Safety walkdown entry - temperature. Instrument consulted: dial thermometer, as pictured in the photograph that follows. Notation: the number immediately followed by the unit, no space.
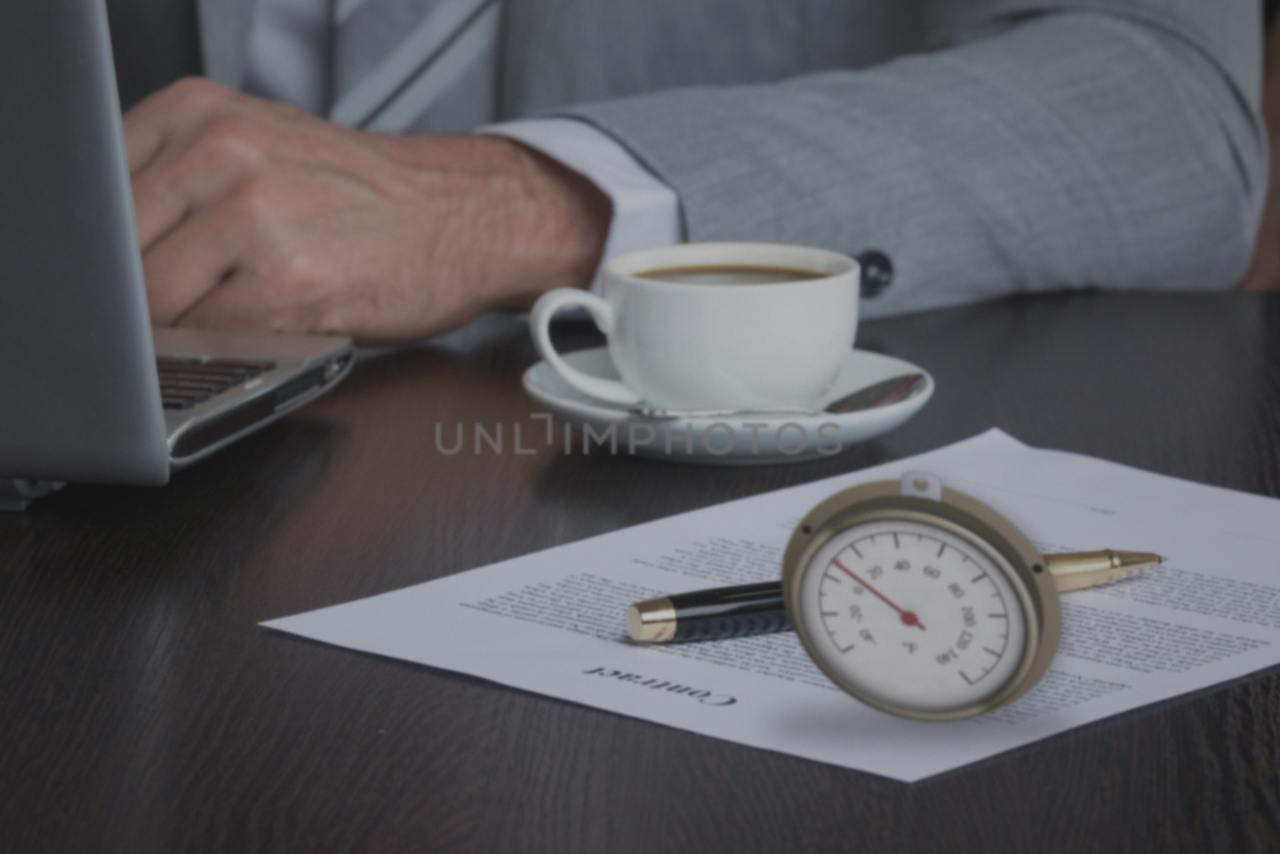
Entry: 10°F
